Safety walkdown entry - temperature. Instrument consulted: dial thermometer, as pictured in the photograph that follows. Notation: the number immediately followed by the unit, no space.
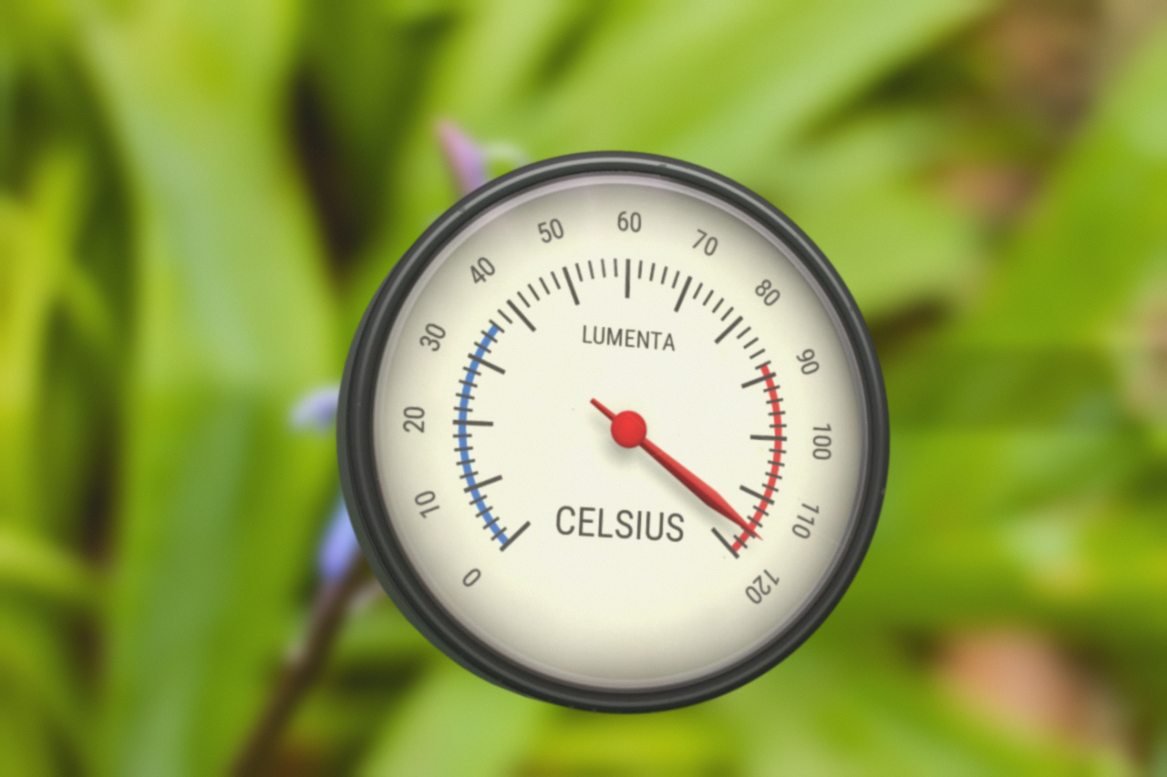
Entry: 116°C
